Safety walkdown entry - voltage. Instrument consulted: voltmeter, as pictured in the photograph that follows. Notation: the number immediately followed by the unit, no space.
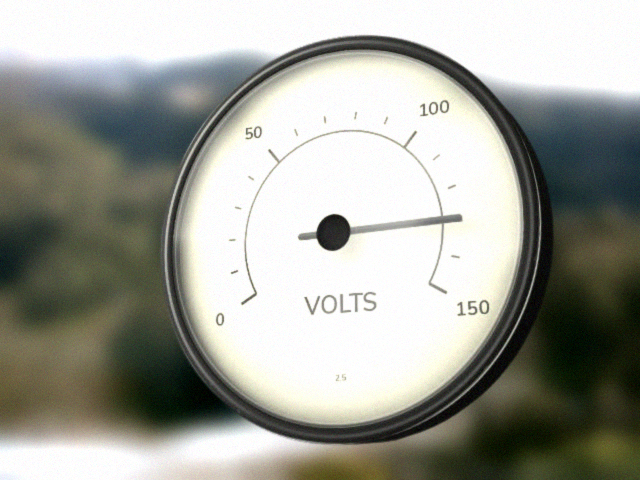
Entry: 130V
